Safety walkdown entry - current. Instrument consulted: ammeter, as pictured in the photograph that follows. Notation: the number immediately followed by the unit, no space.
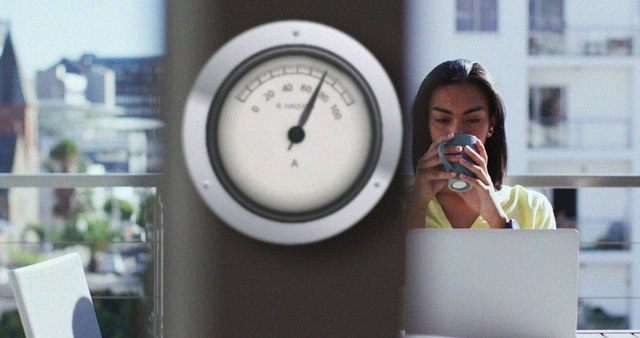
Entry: 70A
